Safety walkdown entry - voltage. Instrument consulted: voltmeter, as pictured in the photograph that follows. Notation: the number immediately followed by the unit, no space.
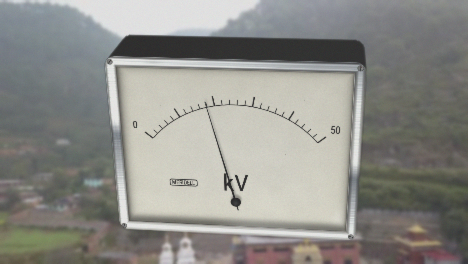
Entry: 18kV
